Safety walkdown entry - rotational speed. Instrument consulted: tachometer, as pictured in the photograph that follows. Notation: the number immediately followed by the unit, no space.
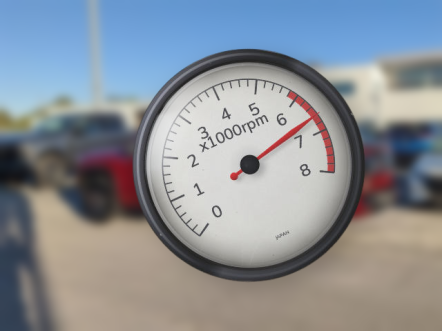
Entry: 6600rpm
